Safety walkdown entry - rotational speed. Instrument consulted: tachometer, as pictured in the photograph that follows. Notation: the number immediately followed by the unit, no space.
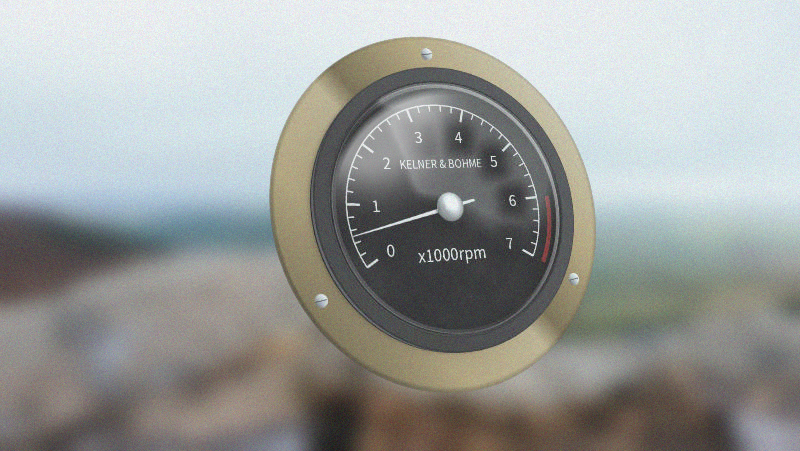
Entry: 500rpm
